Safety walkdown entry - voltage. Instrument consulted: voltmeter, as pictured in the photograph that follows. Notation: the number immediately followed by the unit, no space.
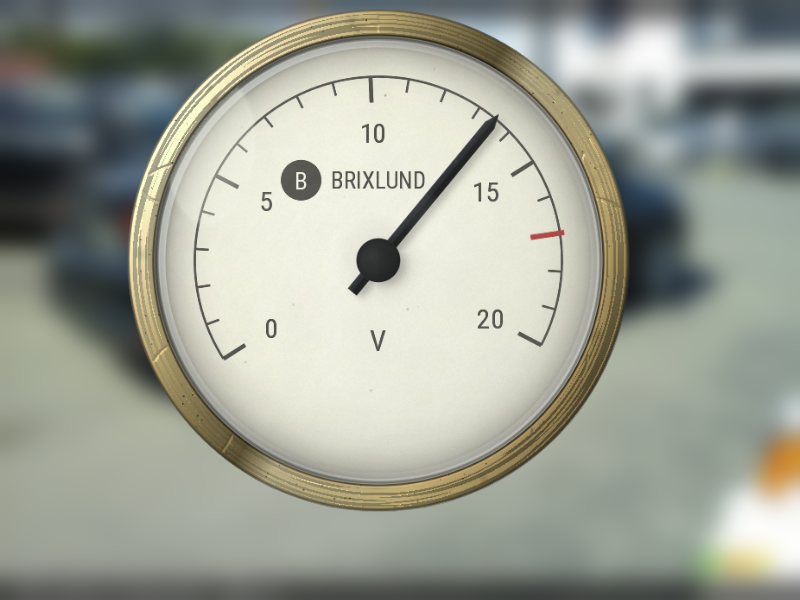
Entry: 13.5V
